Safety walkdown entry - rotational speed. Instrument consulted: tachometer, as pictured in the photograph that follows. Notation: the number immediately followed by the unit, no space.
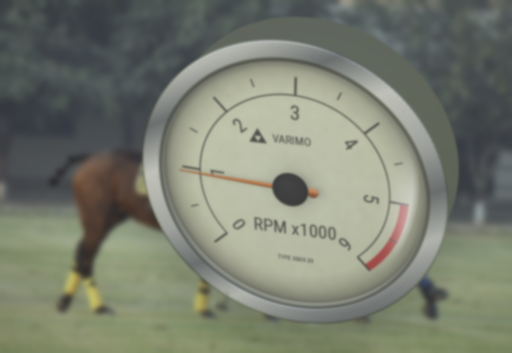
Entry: 1000rpm
